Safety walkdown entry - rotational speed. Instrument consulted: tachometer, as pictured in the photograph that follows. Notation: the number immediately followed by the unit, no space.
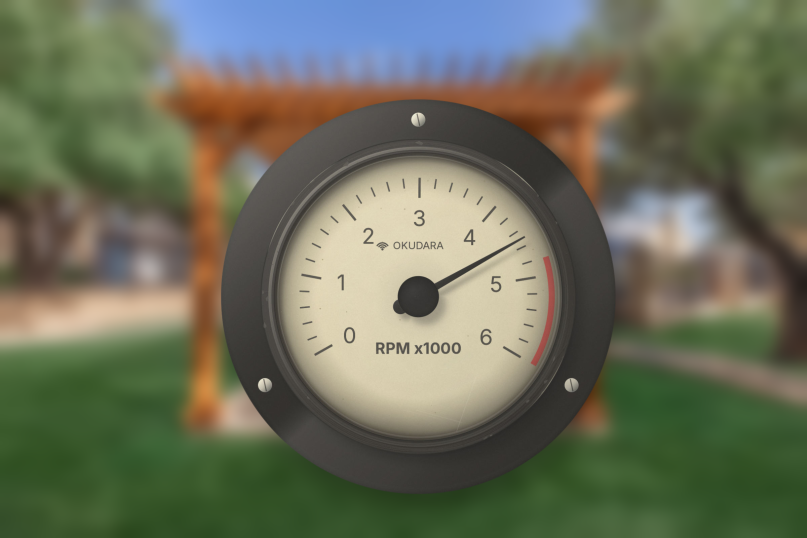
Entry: 4500rpm
